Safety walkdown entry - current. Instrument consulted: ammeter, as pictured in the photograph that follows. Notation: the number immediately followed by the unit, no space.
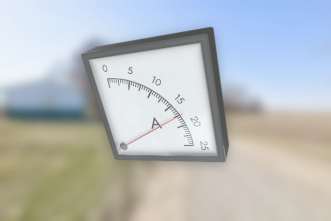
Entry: 17.5A
